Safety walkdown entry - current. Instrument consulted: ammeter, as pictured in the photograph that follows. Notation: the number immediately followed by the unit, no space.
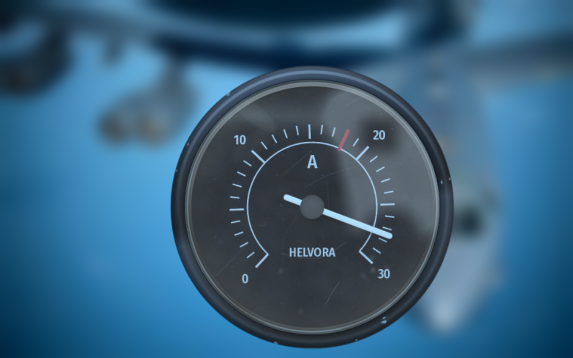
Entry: 27.5A
